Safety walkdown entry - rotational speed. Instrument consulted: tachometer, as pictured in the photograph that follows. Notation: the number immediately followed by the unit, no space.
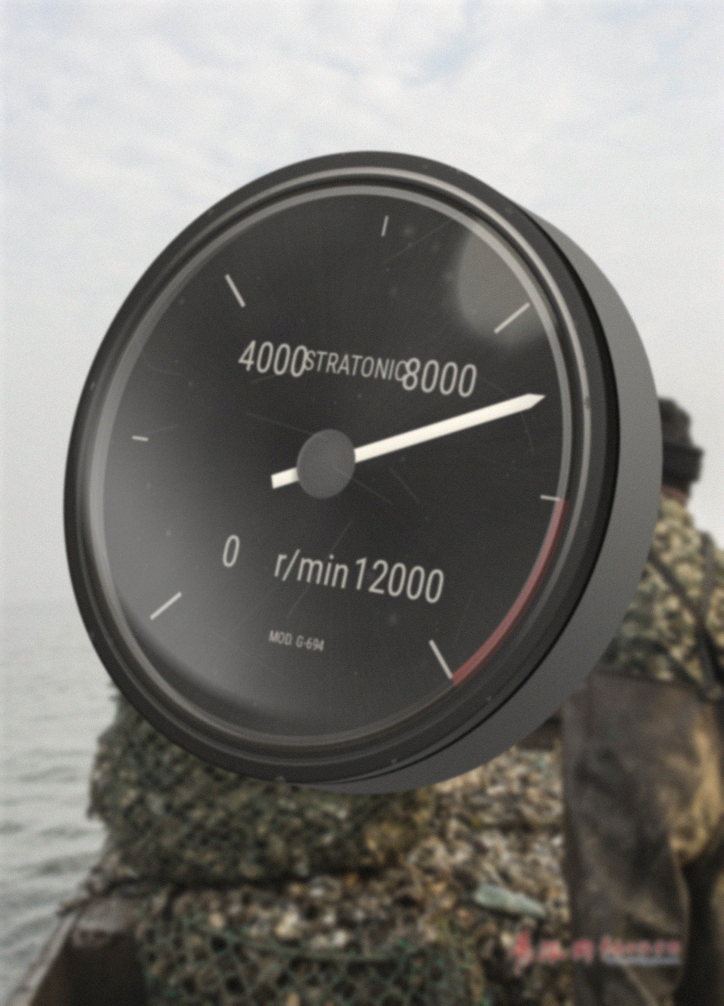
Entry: 9000rpm
